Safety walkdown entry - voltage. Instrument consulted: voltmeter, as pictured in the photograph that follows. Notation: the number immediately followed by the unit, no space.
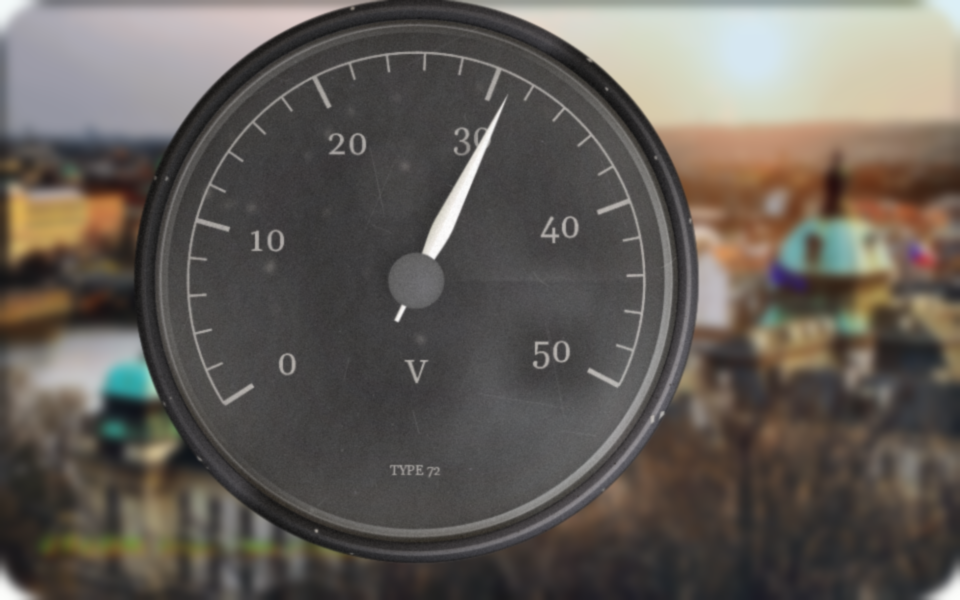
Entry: 31V
